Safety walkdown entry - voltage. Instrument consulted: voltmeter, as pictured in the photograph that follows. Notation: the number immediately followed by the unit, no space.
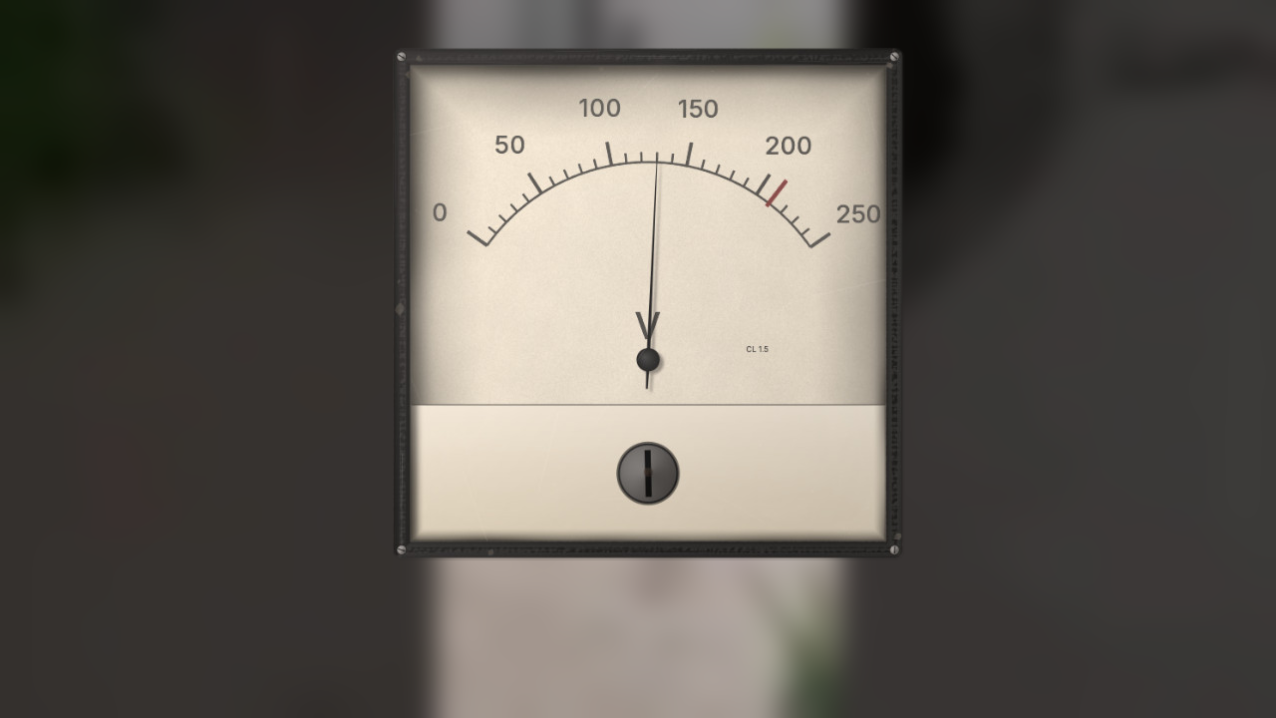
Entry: 130V
